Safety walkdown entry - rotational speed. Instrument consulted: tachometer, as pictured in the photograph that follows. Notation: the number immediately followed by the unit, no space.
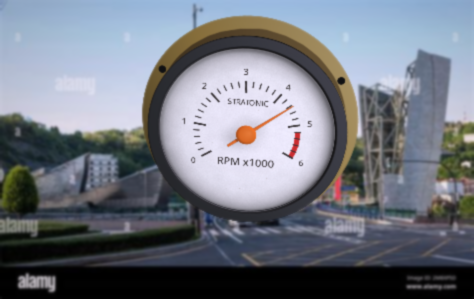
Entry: 4400rpm
